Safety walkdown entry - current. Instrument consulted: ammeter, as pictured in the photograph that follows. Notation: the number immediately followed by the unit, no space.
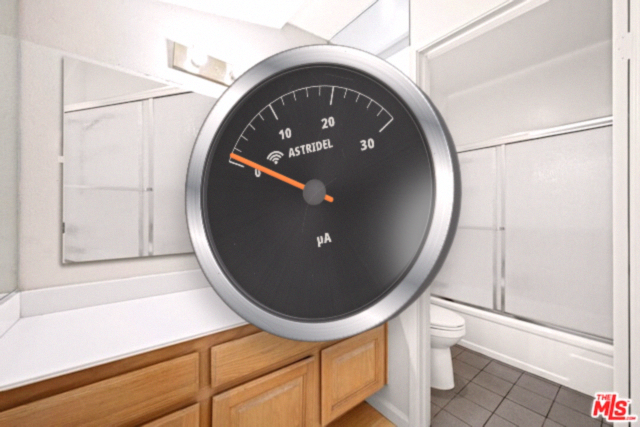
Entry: 1µA
